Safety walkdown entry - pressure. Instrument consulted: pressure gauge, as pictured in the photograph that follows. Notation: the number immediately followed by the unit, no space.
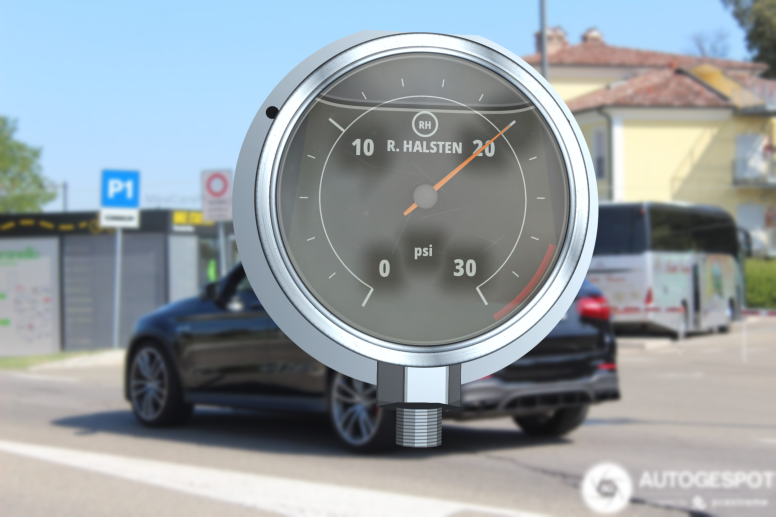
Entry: 20psi
